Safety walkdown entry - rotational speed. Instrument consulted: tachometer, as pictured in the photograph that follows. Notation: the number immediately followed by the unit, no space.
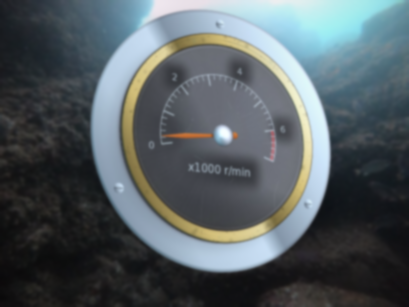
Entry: 200rpm
